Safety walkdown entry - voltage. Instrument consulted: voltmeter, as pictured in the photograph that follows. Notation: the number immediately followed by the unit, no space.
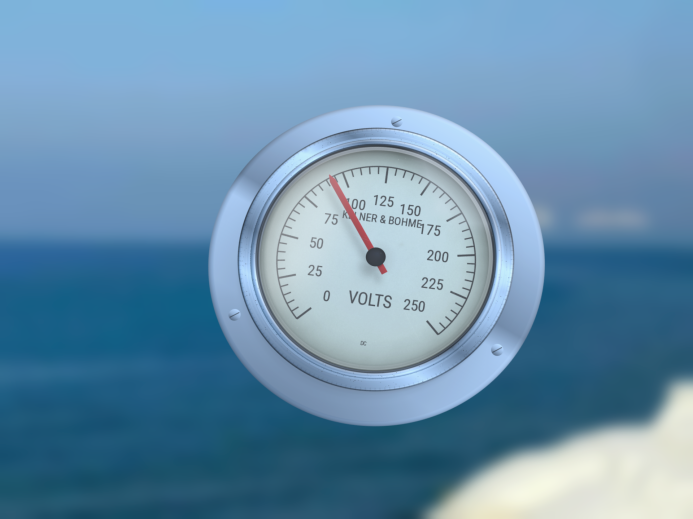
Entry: 92.5V
